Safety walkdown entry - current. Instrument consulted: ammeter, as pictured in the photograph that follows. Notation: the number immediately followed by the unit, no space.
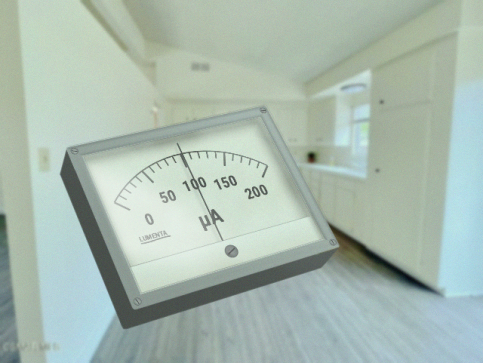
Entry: 100µA
